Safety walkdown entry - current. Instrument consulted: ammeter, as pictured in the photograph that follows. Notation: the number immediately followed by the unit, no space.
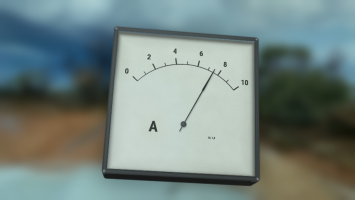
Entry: 7.5A
